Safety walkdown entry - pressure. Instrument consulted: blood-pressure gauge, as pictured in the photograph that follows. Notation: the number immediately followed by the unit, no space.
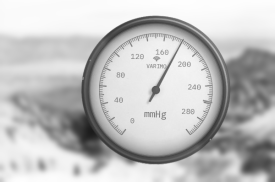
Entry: 180mmHg
